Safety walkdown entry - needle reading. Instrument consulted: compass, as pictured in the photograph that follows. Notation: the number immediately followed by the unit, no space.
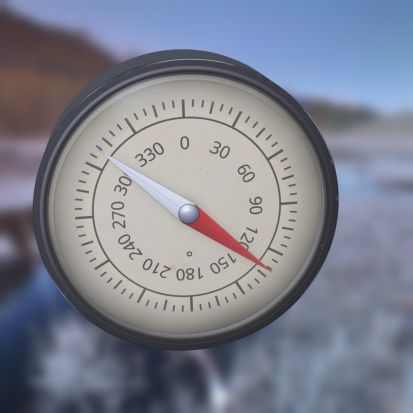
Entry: 130°
